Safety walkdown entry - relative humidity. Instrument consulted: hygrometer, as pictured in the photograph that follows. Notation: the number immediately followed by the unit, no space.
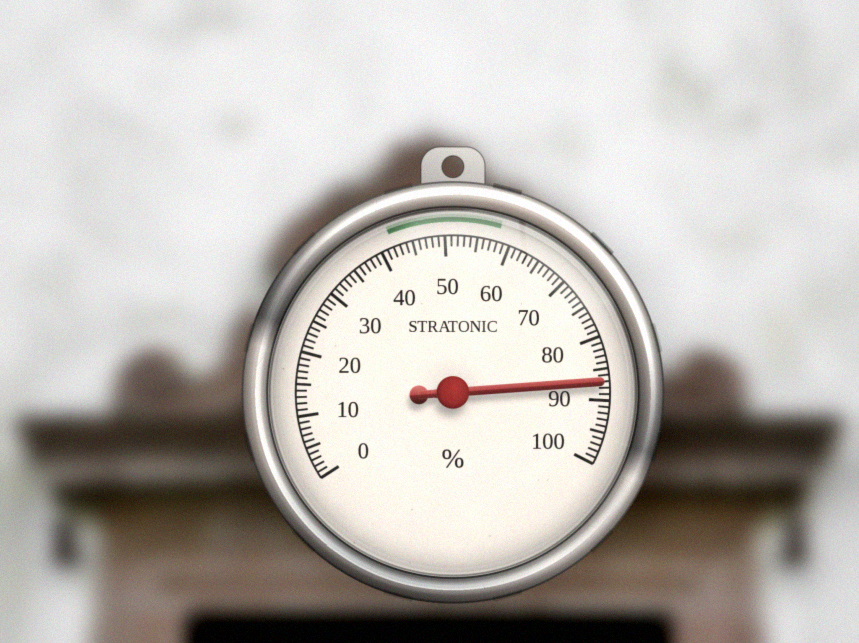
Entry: 87%
